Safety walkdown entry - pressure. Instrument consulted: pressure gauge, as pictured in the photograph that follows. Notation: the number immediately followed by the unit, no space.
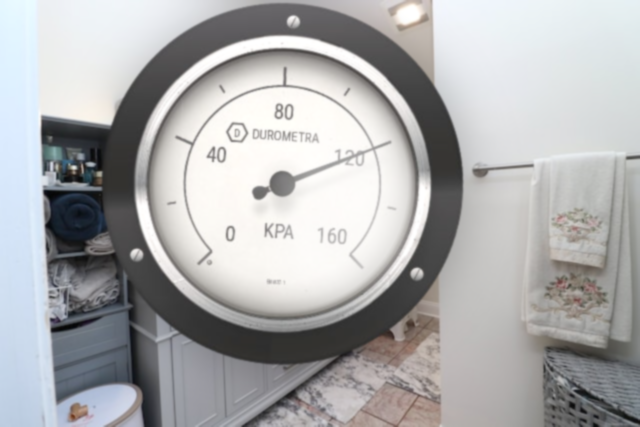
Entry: 120kPa
